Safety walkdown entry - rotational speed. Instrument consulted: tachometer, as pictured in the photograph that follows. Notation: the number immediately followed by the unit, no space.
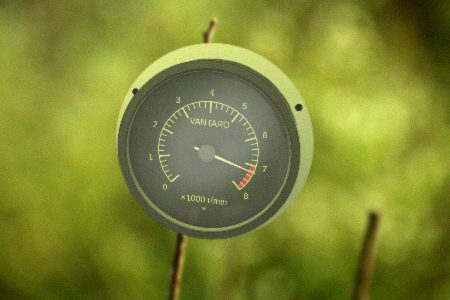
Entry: 7200rpm
